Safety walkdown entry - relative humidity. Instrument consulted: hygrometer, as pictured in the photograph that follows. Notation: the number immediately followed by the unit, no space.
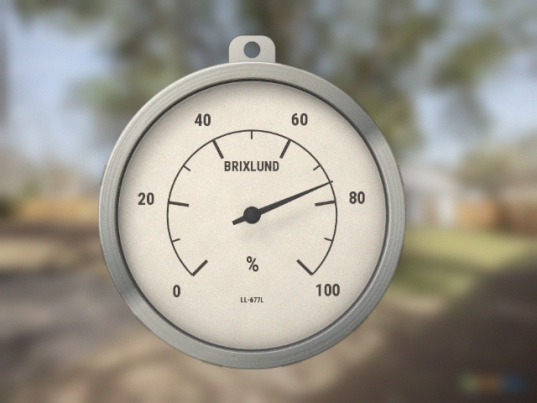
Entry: 75%
